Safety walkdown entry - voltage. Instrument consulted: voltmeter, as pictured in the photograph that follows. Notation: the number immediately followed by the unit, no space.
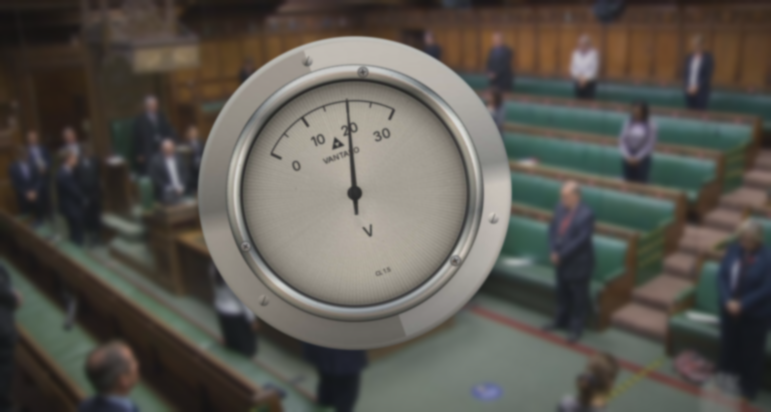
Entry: 20V
